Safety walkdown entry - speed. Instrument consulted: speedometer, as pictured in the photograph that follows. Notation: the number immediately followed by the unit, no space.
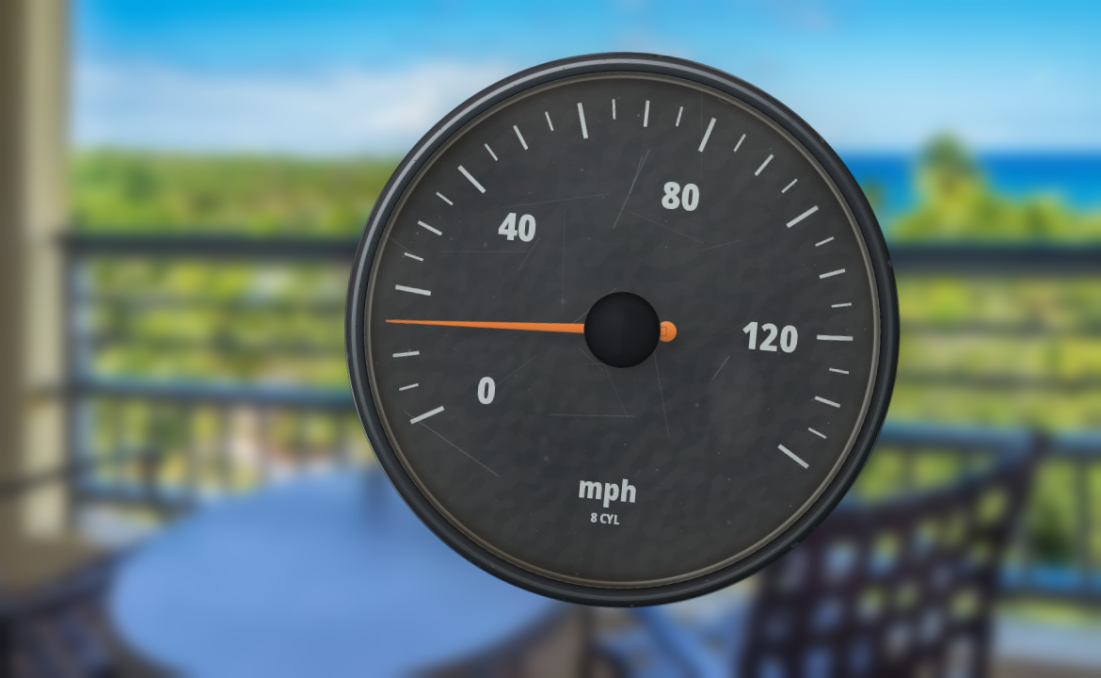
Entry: 15mph
